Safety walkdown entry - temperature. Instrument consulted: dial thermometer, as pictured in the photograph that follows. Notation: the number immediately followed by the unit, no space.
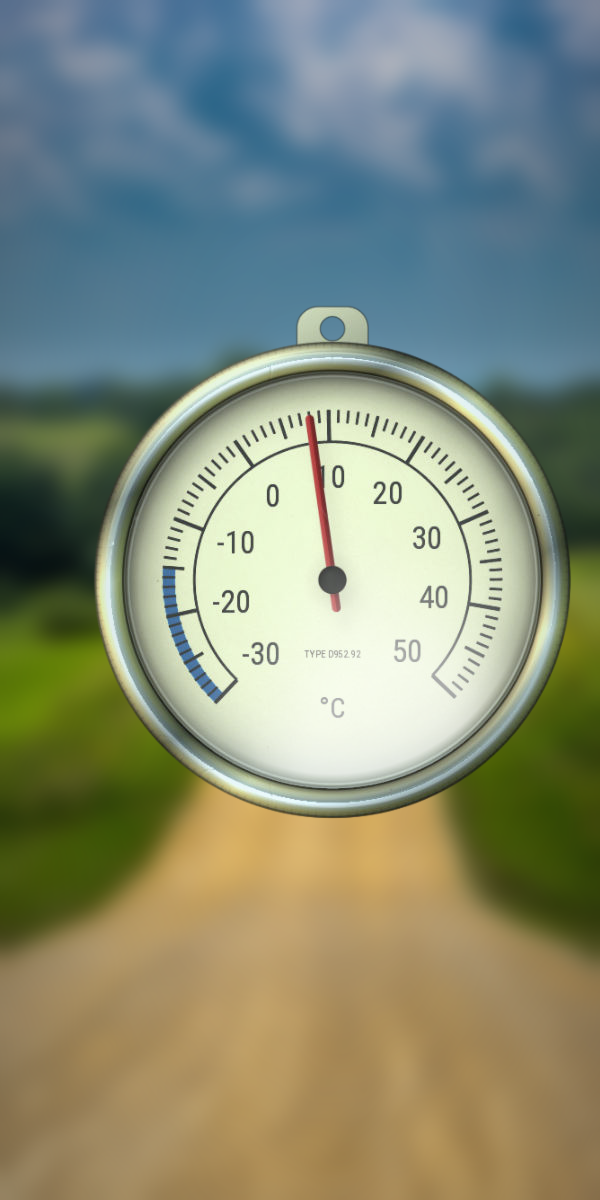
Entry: 8°C
